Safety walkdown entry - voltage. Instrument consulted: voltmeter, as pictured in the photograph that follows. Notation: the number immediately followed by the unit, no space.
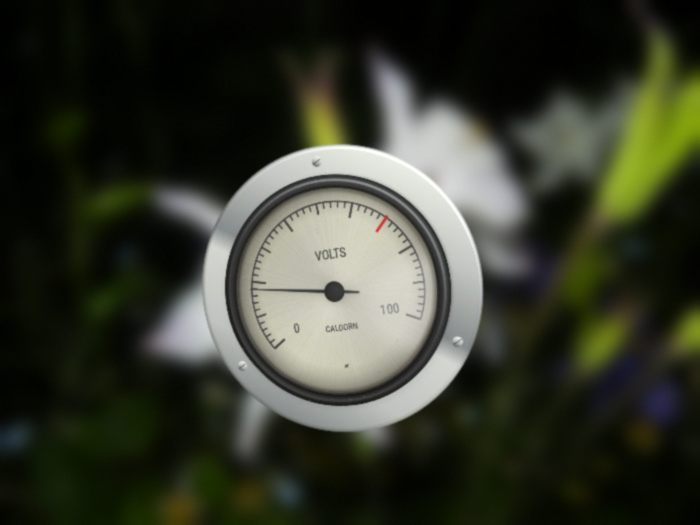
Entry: 18V
